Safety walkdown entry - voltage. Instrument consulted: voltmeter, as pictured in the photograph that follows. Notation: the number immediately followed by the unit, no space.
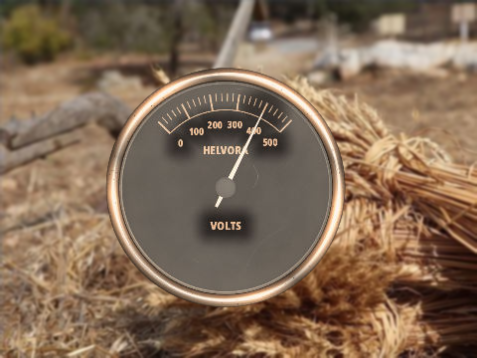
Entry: 400V
